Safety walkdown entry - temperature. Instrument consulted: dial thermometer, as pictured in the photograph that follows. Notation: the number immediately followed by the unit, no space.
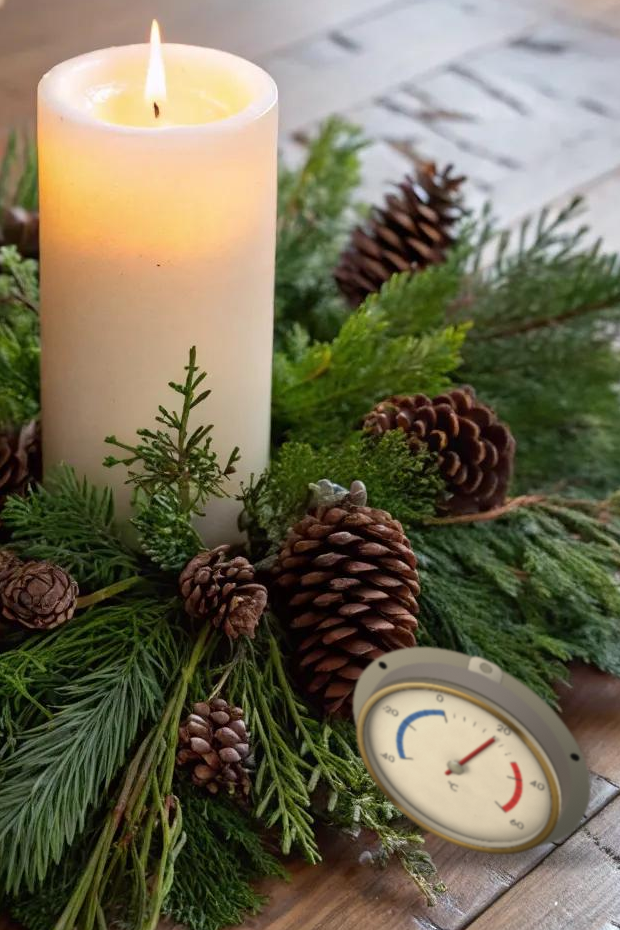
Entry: 20°C
